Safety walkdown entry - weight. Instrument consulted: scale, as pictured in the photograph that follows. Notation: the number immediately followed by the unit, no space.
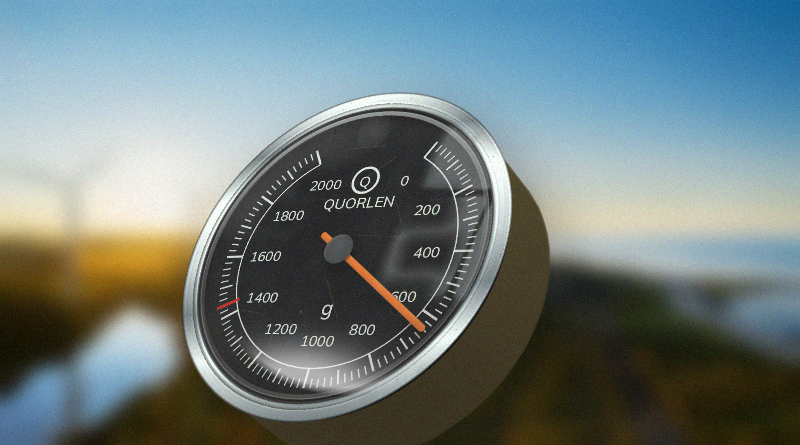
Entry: 640g
